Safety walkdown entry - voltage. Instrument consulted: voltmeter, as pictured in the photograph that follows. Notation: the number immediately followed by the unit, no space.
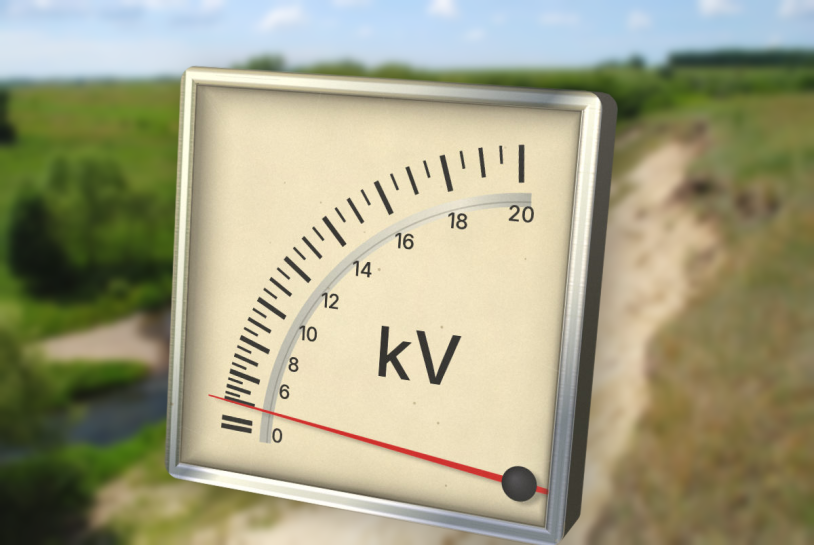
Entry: 4kV
